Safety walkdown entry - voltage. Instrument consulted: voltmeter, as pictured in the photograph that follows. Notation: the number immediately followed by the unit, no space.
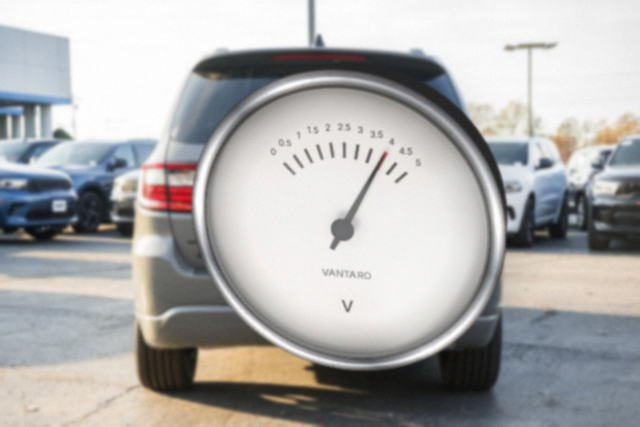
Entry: 4V
